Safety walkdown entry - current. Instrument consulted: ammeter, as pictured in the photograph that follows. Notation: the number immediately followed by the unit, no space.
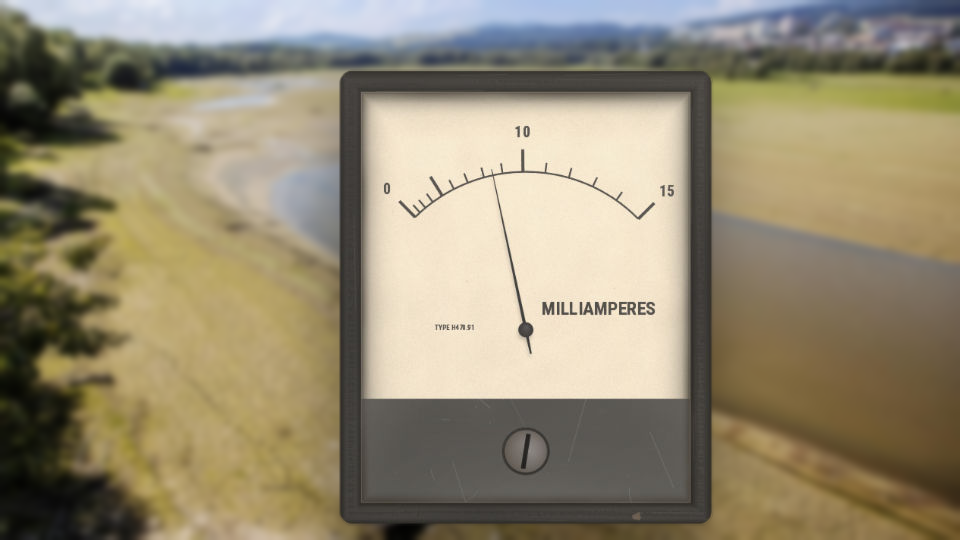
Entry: 8.5mA
